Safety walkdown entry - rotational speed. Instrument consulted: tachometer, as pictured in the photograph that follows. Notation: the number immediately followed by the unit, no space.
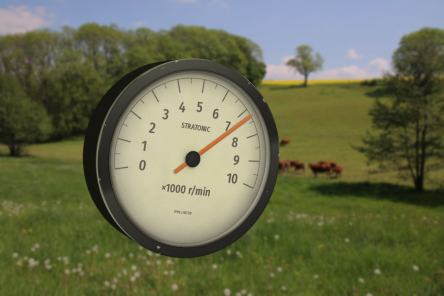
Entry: 7250rpm
